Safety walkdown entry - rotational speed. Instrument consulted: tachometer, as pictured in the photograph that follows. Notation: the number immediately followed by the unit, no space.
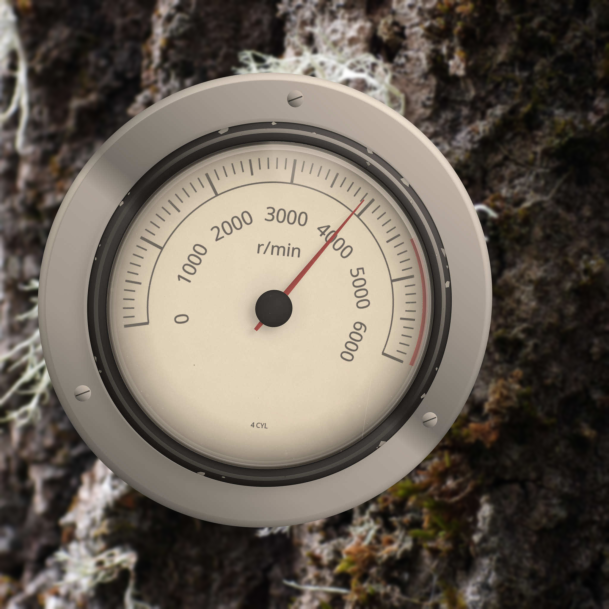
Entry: 3900rpm
